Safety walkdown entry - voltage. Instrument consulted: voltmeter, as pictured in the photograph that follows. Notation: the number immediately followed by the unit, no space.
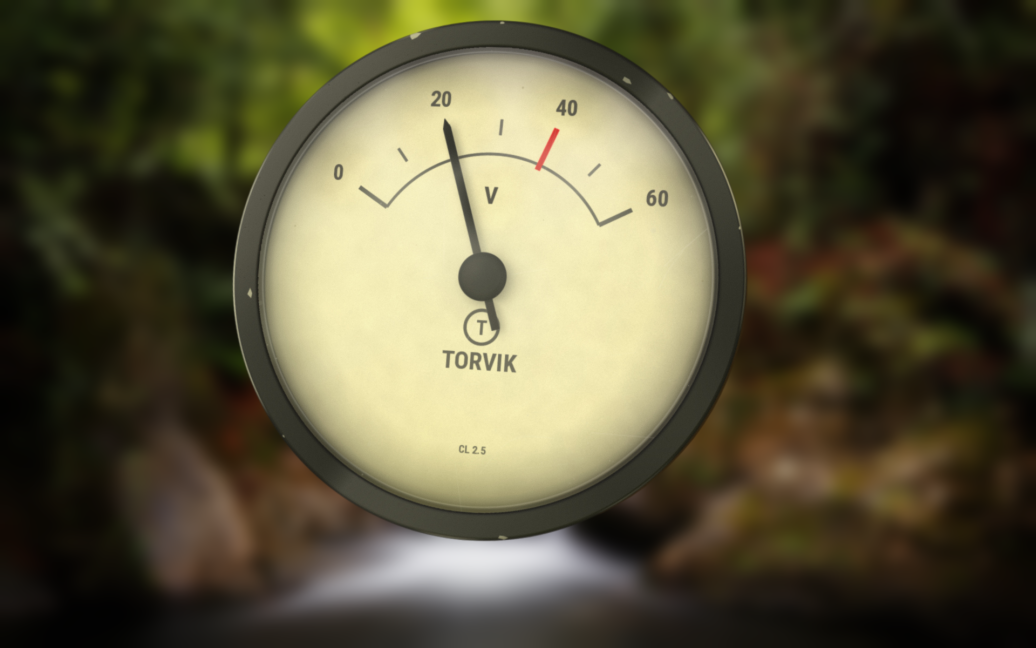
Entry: 20V
